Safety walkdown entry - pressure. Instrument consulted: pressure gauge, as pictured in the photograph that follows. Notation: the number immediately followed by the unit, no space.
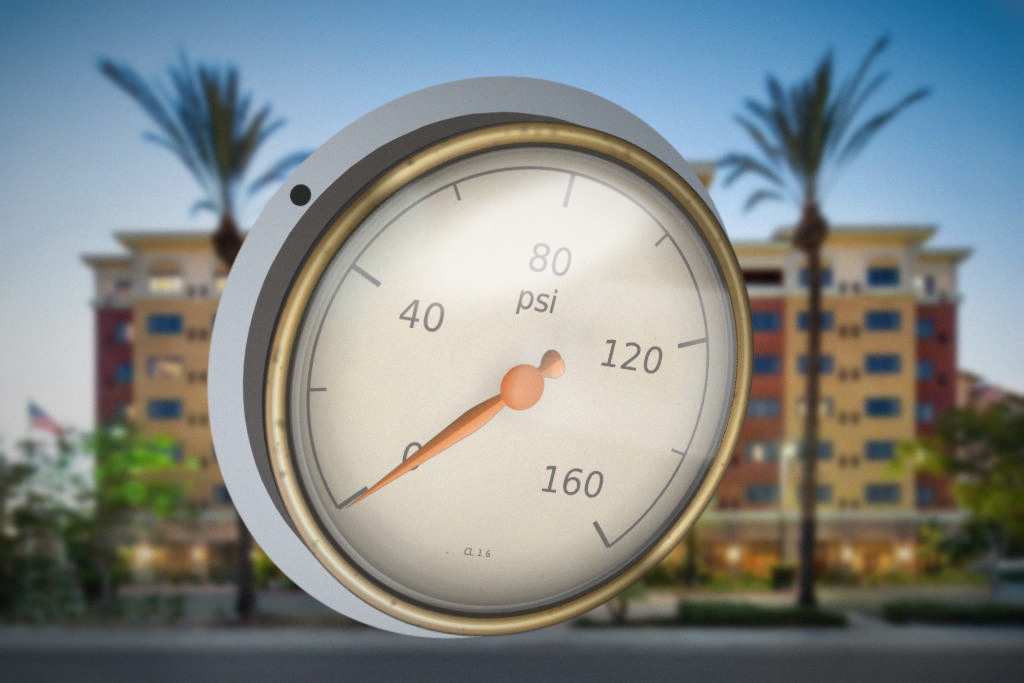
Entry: 0psi
